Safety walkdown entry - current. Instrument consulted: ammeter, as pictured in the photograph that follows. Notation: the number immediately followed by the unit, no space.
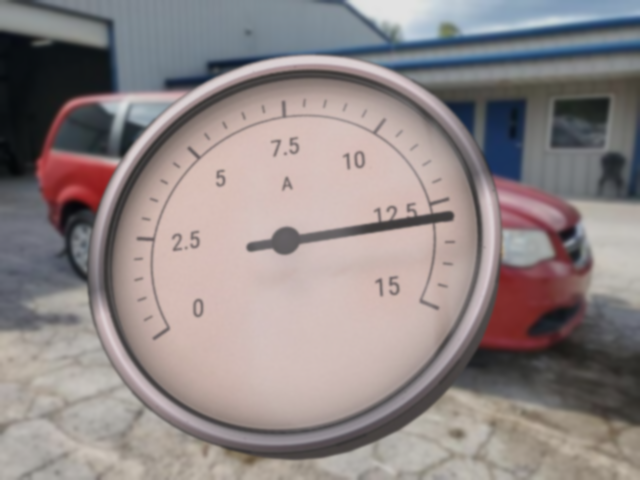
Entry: 13A
